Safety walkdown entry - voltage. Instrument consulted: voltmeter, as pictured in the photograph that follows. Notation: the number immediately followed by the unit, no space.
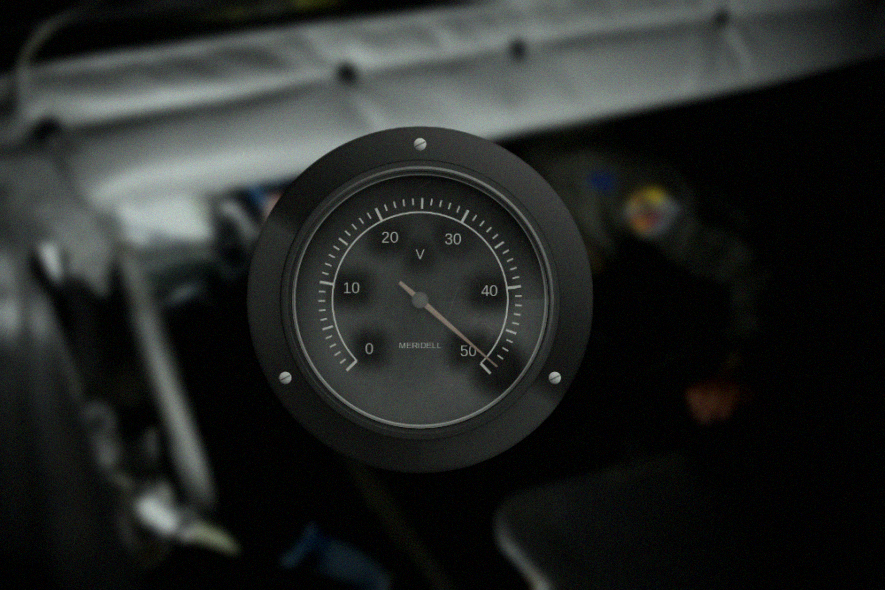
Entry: 49V
